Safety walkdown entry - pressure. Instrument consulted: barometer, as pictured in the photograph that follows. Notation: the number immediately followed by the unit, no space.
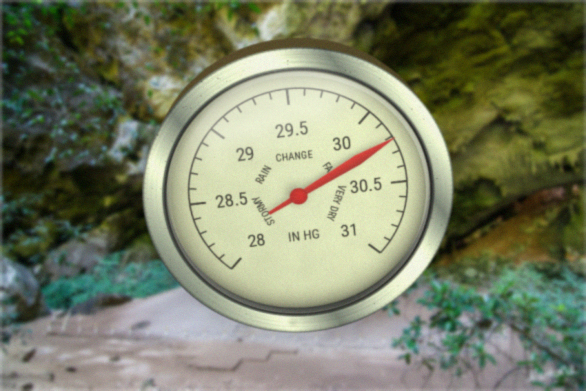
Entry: 30.2inHg
